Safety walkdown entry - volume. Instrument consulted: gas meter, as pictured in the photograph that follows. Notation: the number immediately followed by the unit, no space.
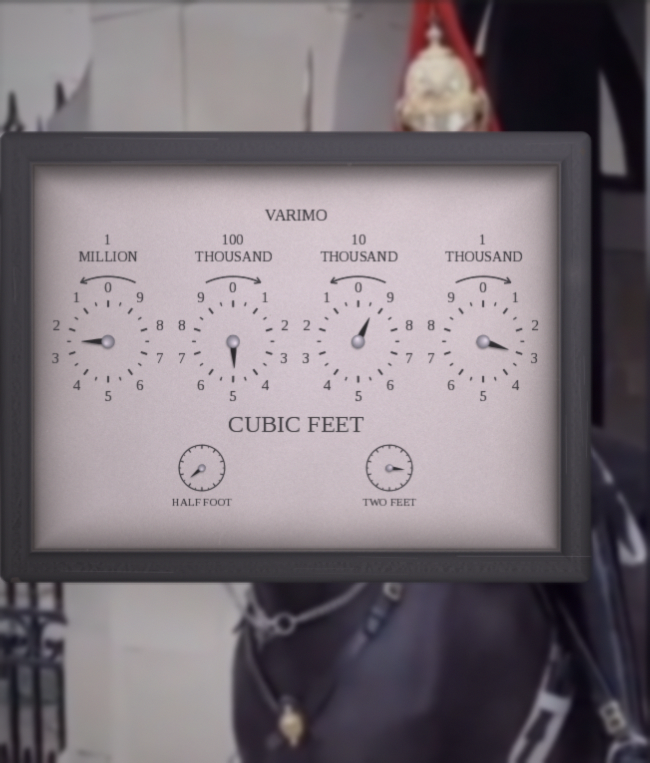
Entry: 249300ft³
